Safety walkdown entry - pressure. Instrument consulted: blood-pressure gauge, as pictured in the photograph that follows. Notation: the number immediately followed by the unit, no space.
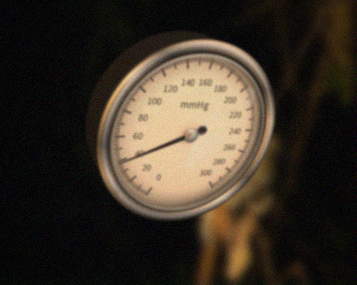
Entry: 40mmHg
